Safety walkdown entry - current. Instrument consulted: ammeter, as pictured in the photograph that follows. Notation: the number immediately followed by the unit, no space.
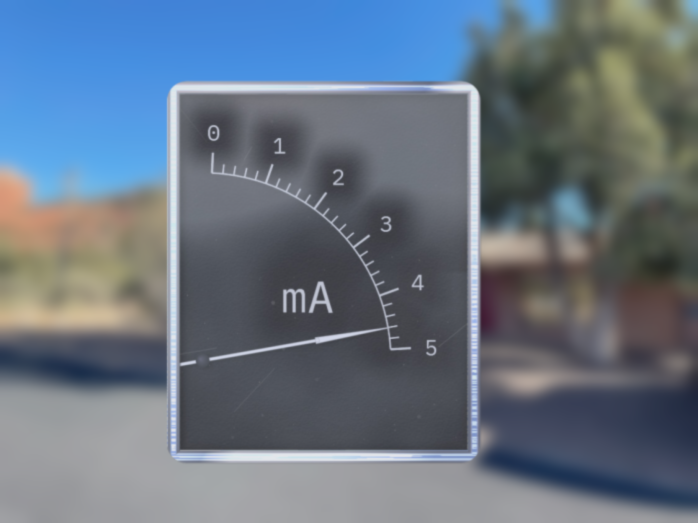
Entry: 4.6mA
